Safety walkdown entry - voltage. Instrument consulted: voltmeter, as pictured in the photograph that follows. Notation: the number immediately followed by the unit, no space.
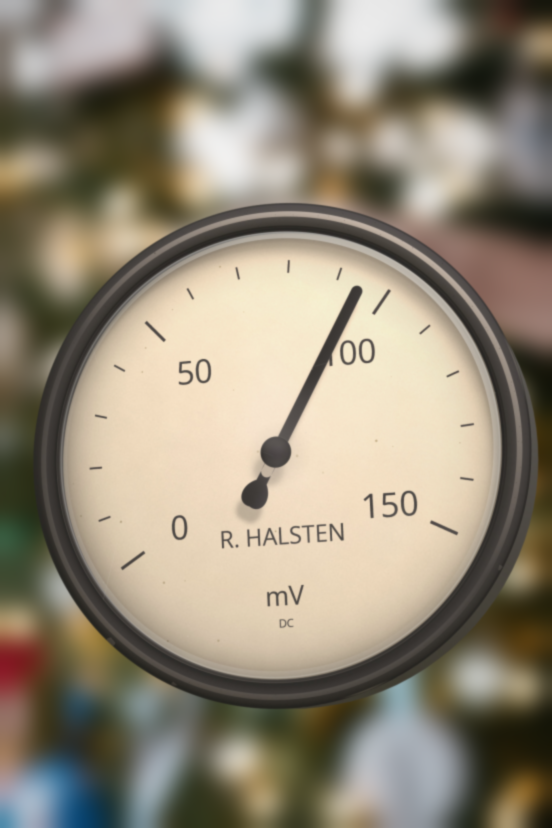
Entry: 95mV
